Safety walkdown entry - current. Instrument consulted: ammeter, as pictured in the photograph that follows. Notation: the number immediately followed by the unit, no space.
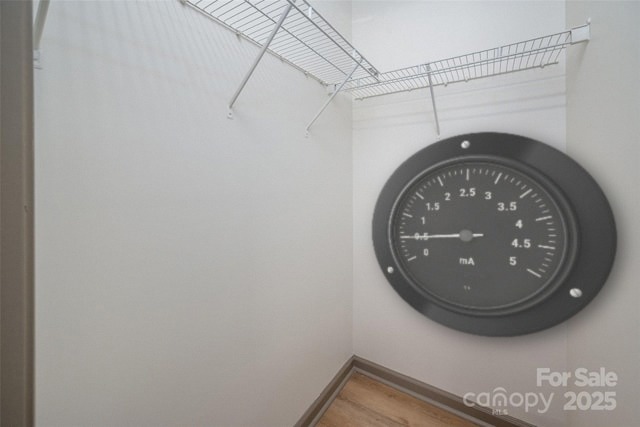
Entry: 0.5mA
